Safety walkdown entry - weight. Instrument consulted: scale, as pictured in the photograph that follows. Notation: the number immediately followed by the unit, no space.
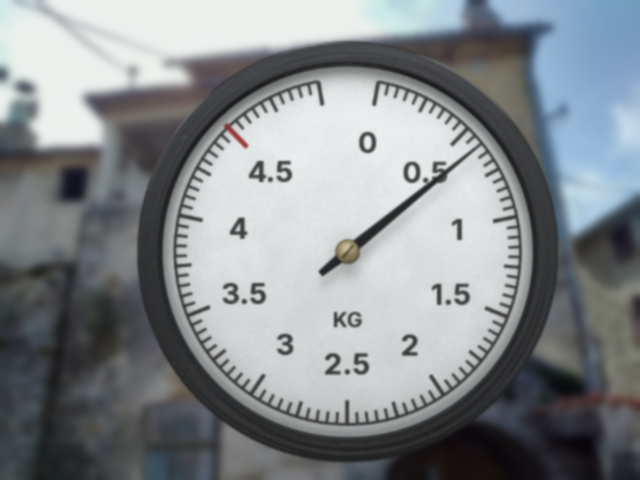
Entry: 0.6kg
